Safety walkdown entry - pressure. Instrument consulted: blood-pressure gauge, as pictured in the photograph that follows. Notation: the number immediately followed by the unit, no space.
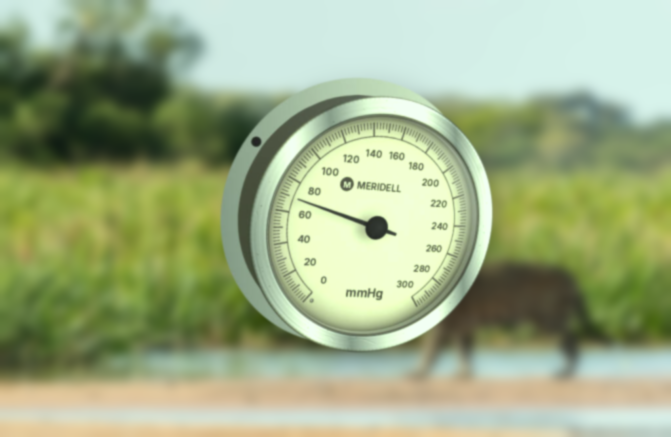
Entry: 70mmHg
